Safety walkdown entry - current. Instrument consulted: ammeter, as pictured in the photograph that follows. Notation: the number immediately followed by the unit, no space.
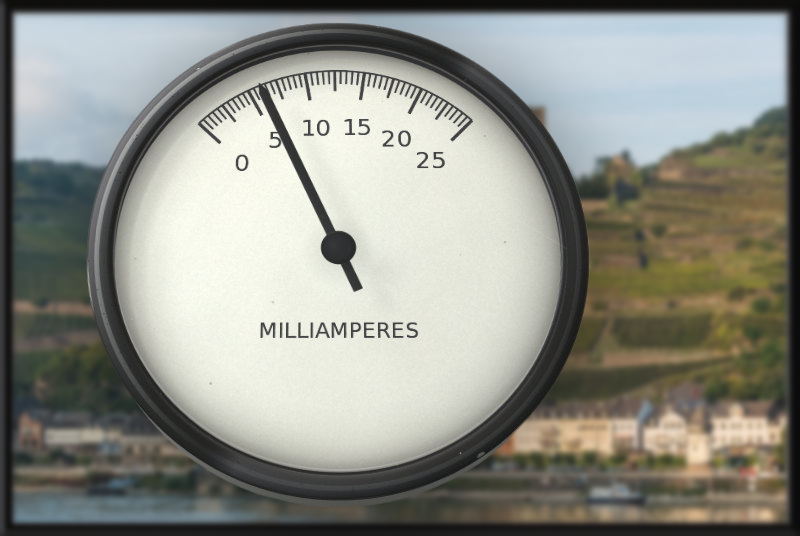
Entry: 6mA
